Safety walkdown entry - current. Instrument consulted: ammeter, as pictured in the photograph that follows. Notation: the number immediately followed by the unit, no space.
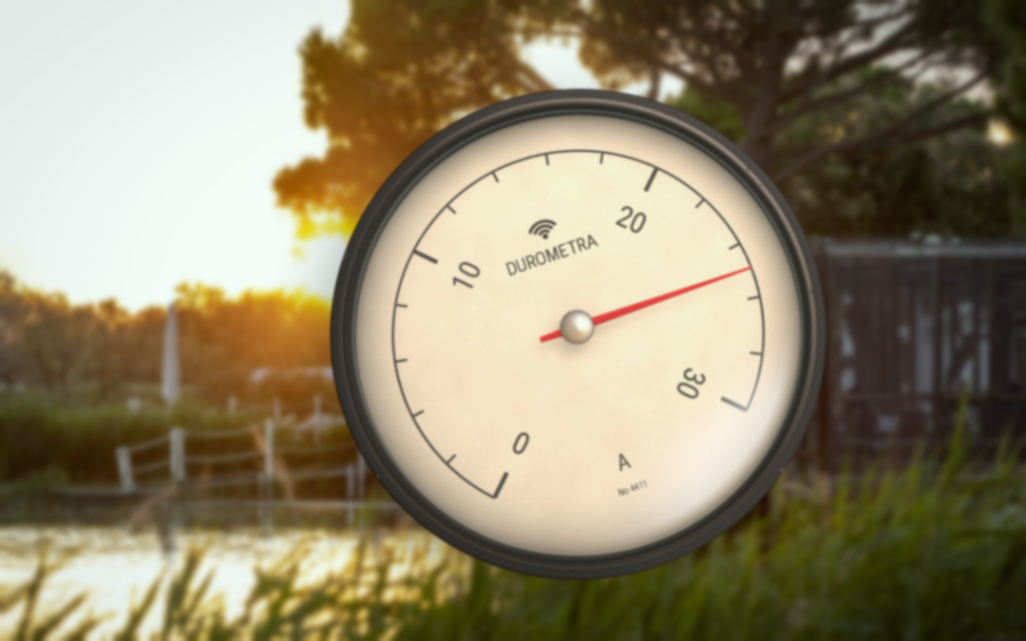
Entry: 25A
